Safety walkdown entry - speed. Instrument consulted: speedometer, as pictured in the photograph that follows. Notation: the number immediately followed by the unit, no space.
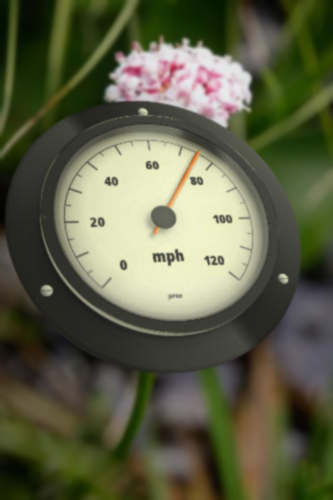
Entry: 75mph
